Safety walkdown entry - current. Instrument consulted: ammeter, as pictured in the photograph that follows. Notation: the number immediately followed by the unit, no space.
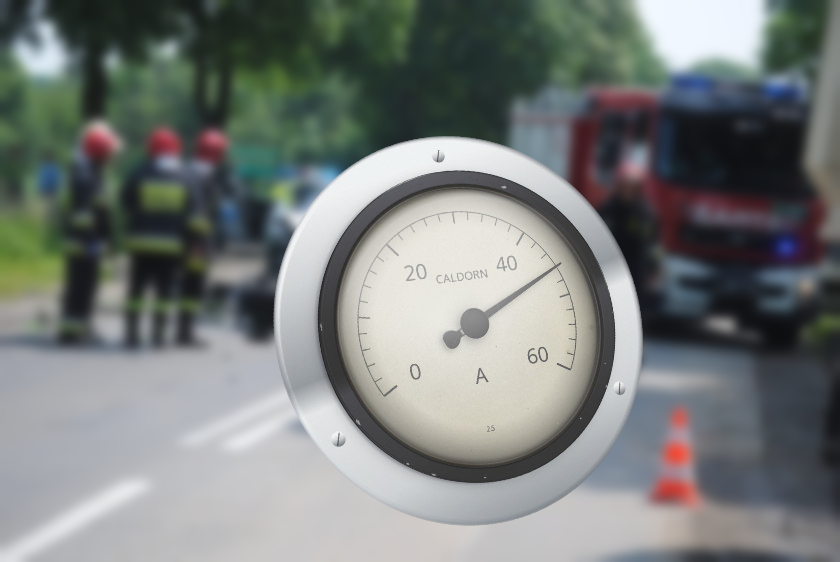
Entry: 46A
